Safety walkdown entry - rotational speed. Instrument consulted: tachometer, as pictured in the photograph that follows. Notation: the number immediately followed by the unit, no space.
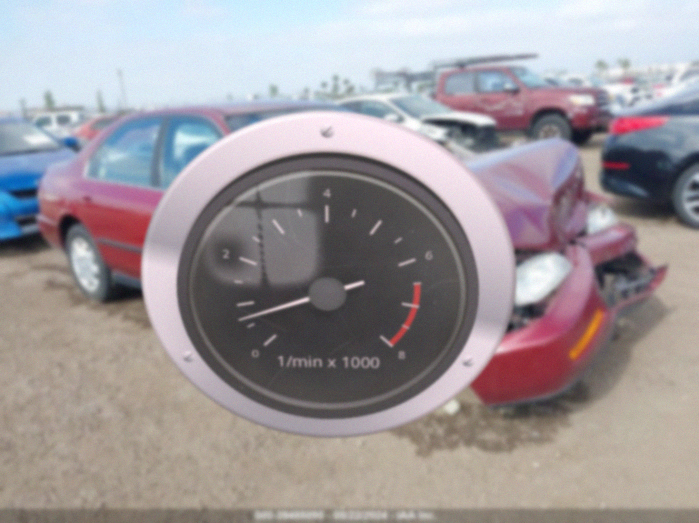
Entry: 750rpm
